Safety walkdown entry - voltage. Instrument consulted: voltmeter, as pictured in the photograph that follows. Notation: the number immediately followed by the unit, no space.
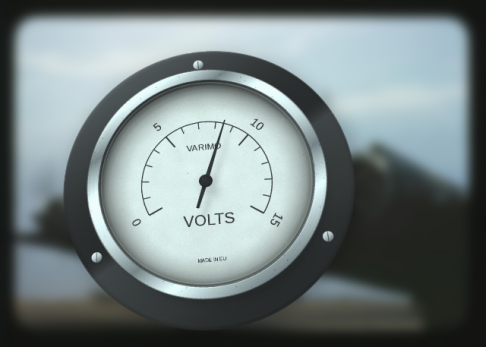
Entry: 8.5V
